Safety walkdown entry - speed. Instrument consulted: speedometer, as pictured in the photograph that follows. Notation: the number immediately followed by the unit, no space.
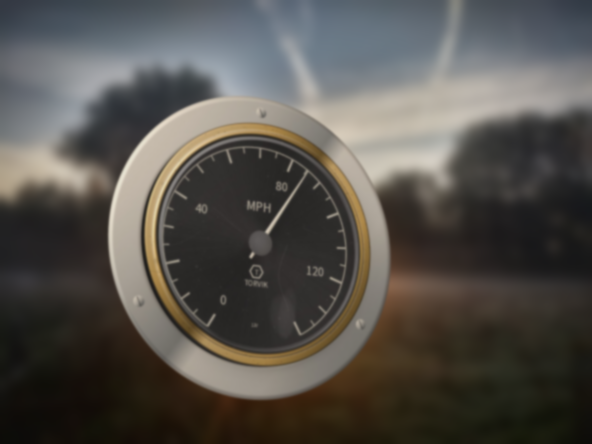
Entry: 85mph
